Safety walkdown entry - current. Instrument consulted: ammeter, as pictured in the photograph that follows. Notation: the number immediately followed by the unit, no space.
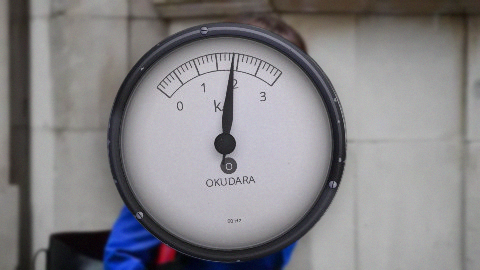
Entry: 1.9kA
